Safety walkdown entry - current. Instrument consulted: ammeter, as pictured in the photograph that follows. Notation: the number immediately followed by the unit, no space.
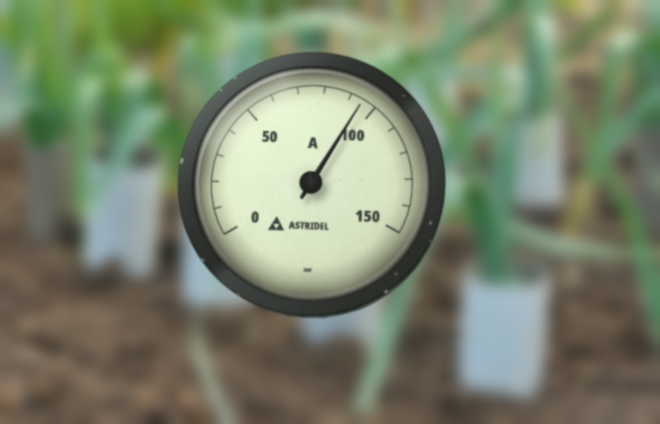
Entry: 95A
